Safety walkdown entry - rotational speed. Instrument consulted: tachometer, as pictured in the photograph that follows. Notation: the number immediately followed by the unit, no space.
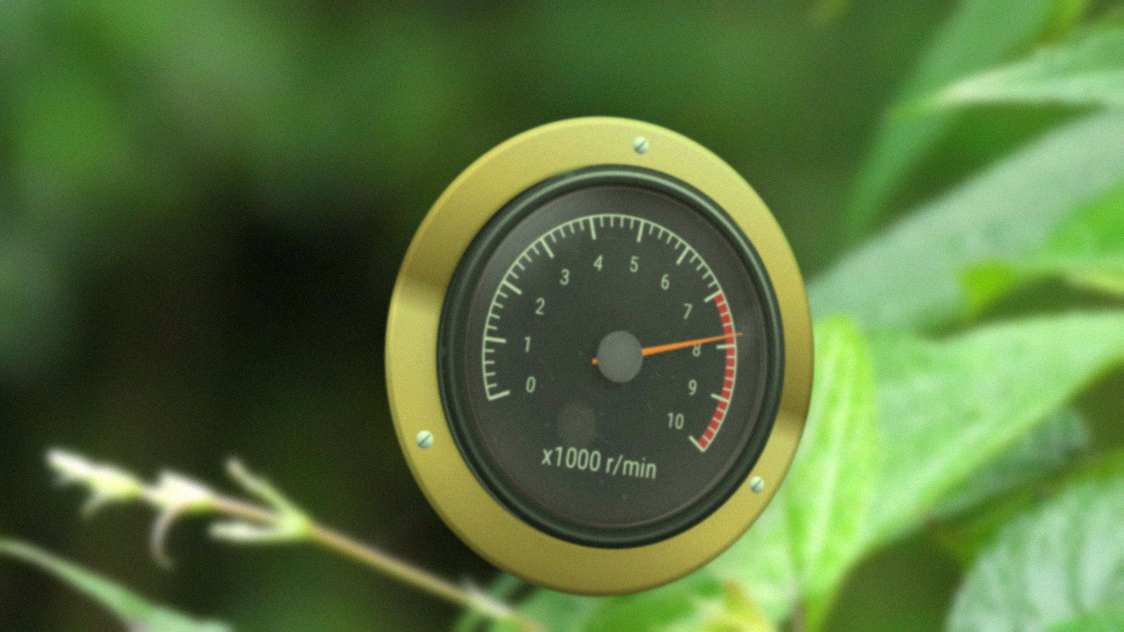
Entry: 7800rpm
